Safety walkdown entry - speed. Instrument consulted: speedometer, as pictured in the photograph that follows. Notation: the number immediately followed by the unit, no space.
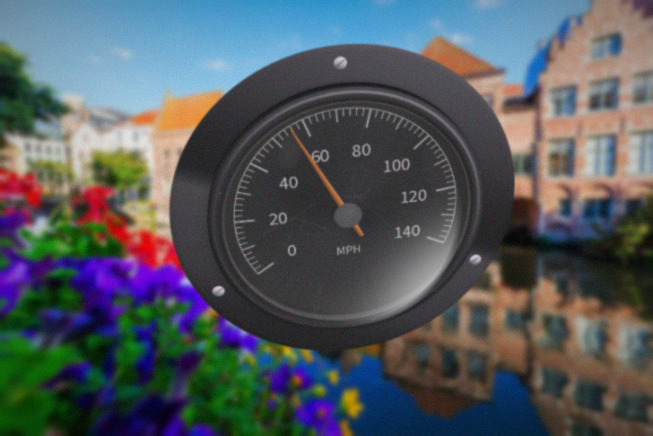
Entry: 56mph
